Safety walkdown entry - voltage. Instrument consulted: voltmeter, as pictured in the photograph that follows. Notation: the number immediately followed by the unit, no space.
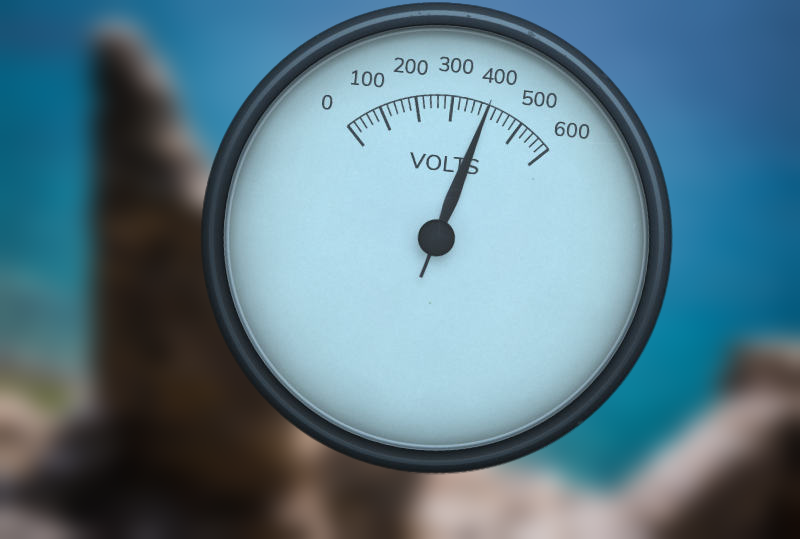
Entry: 400V
